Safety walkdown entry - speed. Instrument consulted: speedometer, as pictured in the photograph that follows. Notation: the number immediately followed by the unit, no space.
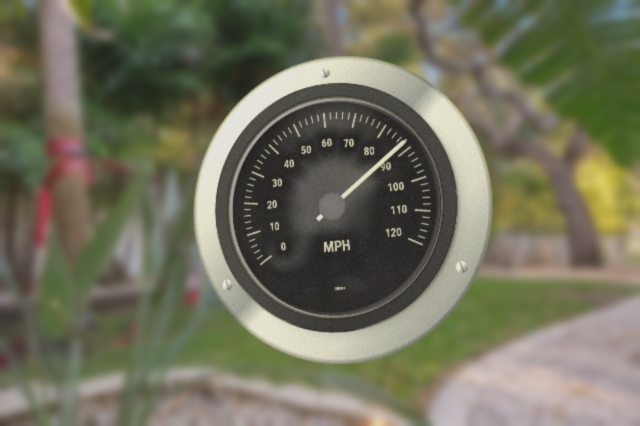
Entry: 88mph
